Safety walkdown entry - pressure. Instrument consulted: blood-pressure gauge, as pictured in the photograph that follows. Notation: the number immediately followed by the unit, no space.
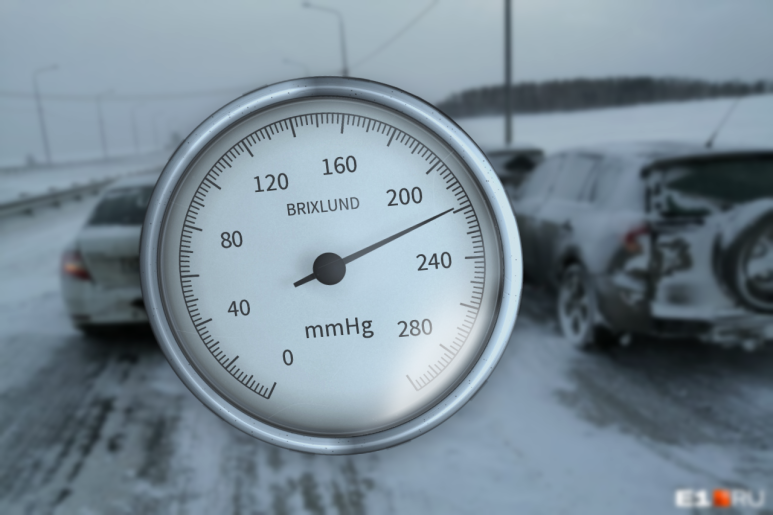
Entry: 218mmHg
